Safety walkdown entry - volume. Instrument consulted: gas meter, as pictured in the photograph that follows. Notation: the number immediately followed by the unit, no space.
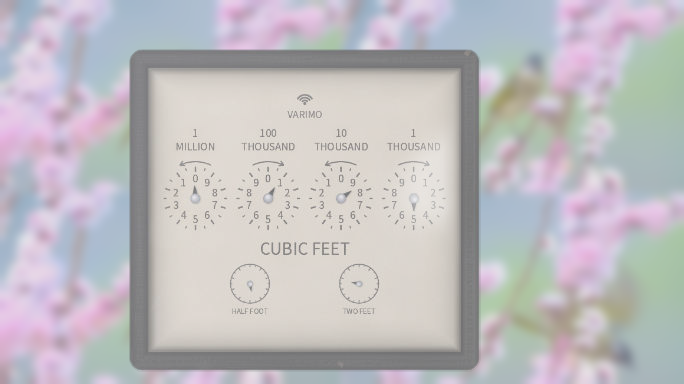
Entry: 8500ft³
